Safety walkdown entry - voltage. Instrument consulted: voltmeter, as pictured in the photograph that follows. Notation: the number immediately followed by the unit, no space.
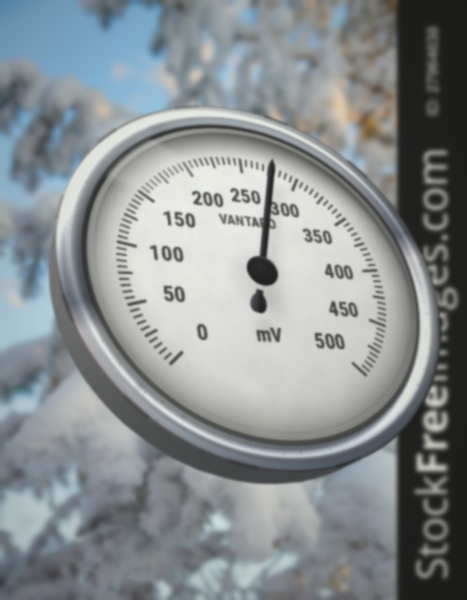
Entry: 275mV
